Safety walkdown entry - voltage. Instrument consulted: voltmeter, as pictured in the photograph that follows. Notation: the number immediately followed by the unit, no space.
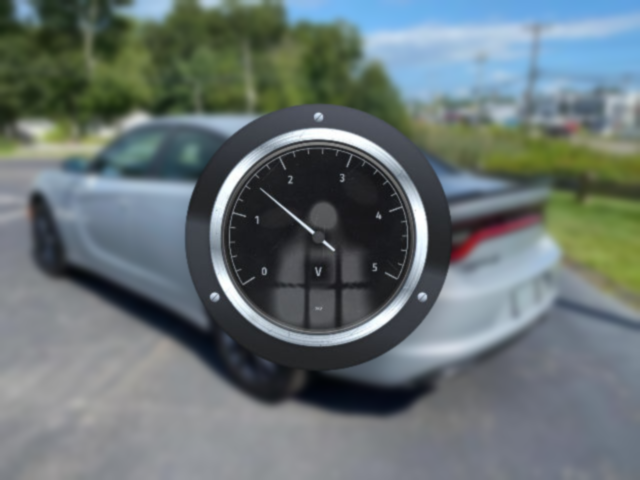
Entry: 1.5V
